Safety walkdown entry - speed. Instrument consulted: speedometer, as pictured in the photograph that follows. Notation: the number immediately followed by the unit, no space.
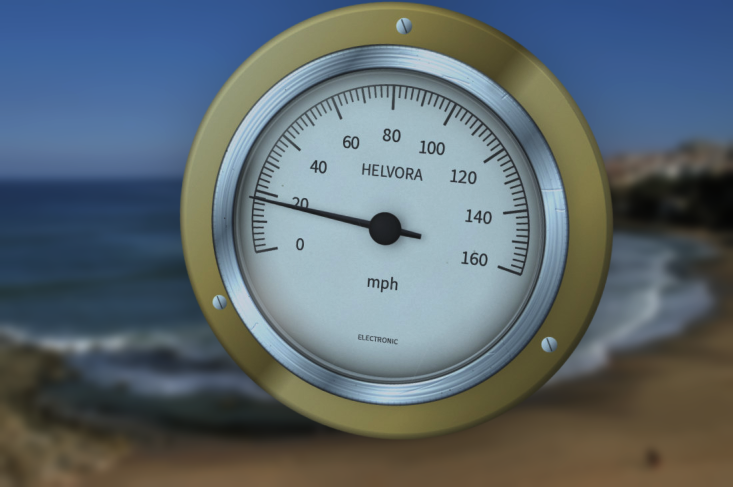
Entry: 18mph
